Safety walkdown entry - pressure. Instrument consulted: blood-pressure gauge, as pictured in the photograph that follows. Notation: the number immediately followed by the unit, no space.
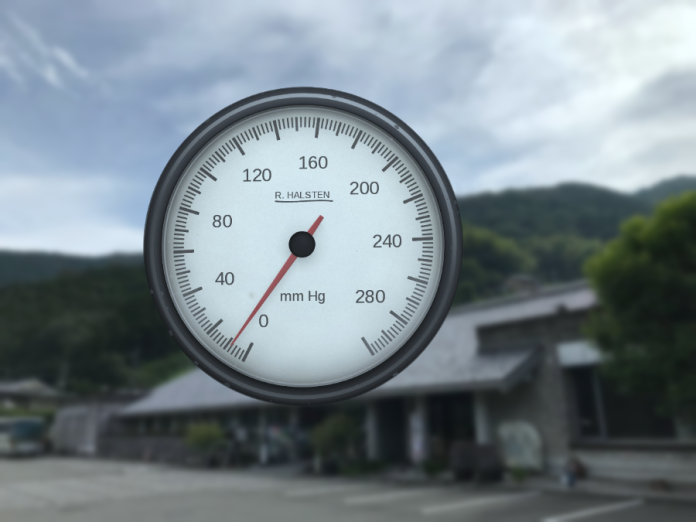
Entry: 8mmHg
